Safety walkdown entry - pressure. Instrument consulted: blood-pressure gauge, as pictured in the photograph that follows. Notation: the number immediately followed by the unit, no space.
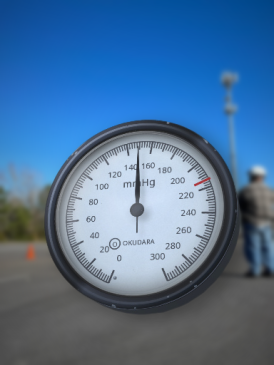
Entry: 150mmHg
